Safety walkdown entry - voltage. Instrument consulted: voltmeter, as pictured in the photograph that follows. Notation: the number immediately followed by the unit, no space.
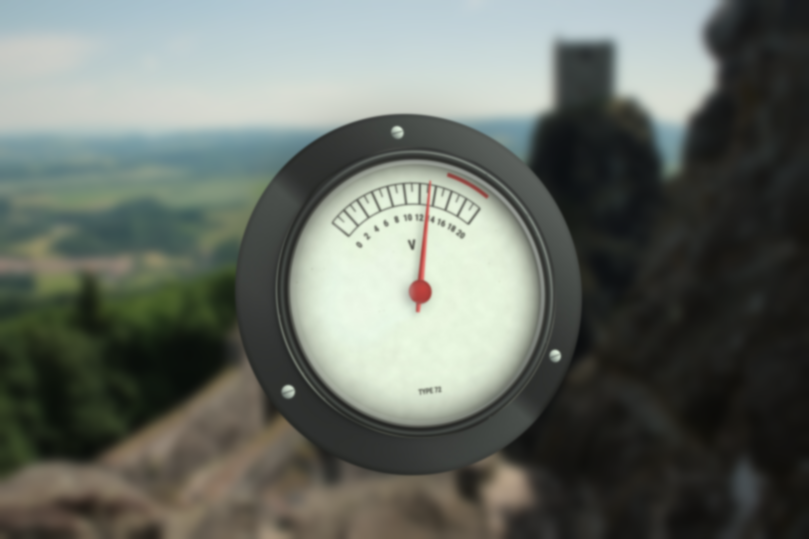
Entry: 13V
